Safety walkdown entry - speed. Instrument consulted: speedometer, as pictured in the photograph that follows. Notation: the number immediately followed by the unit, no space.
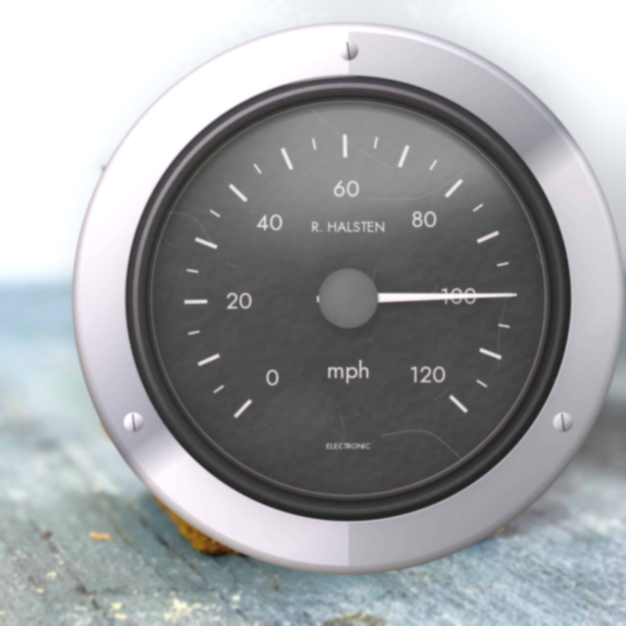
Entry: 100mph
